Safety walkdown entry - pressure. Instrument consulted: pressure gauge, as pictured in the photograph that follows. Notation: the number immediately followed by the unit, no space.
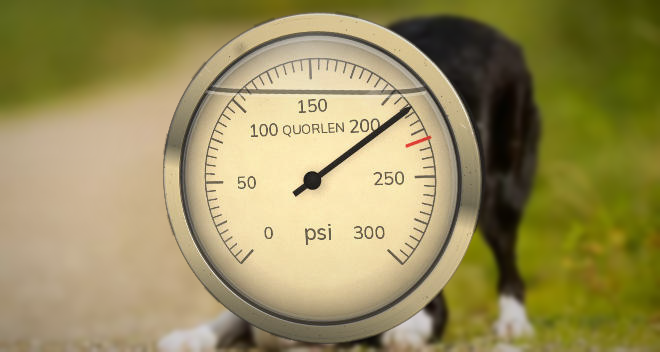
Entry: 212.5psi
